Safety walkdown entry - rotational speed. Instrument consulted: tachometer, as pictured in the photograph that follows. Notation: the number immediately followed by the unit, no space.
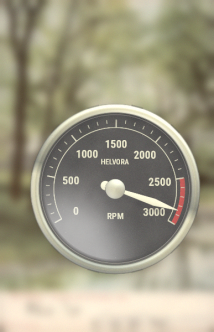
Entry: 2850rpm
